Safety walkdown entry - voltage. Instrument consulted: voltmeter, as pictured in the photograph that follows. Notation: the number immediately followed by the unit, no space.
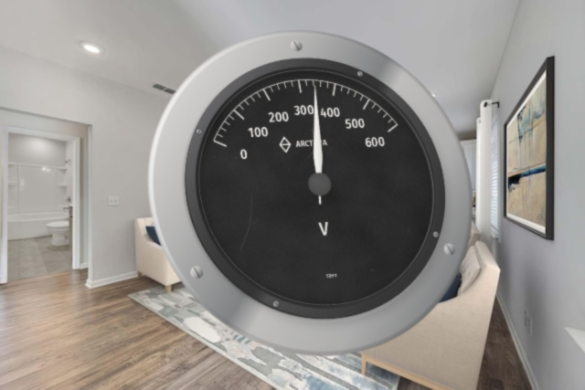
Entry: 340V
